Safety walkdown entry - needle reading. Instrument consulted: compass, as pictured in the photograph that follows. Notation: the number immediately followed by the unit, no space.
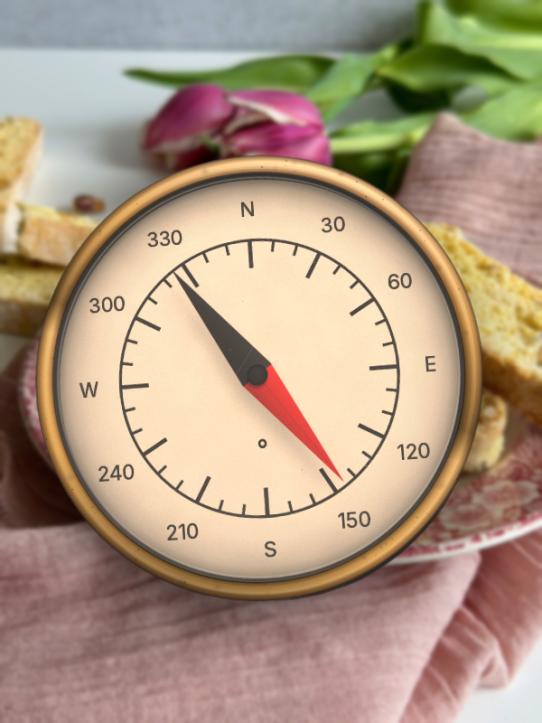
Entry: 145°
